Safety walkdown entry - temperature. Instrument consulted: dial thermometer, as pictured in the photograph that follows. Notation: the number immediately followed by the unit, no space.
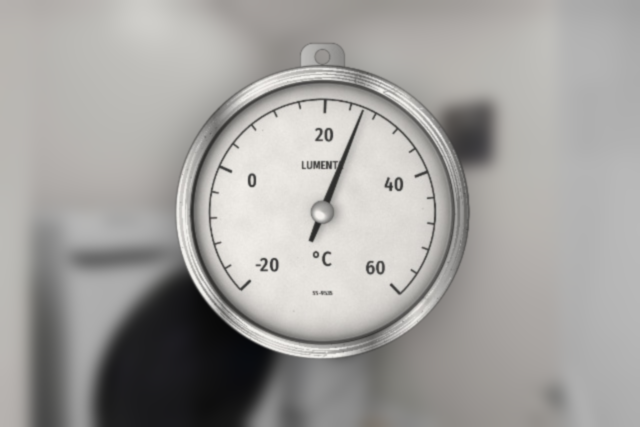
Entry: 26°C
